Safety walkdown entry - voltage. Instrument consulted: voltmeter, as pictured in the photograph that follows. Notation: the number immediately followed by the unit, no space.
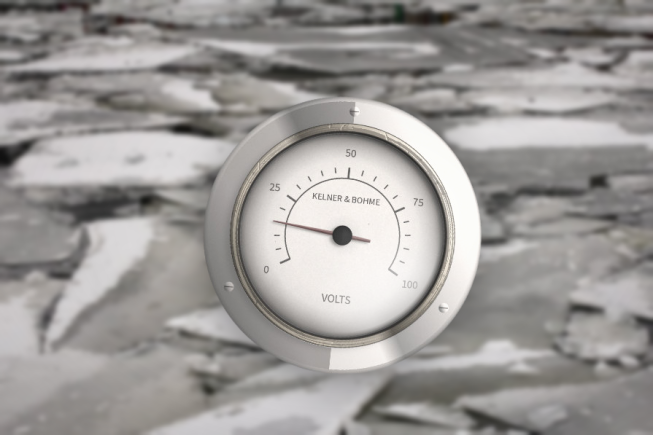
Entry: 15V
